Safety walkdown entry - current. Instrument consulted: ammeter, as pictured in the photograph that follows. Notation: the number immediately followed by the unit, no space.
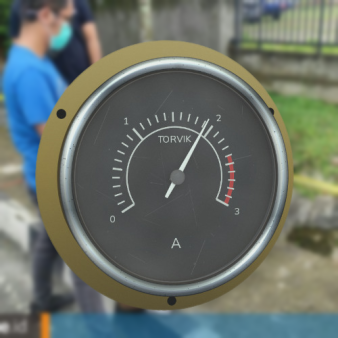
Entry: 1.9A
